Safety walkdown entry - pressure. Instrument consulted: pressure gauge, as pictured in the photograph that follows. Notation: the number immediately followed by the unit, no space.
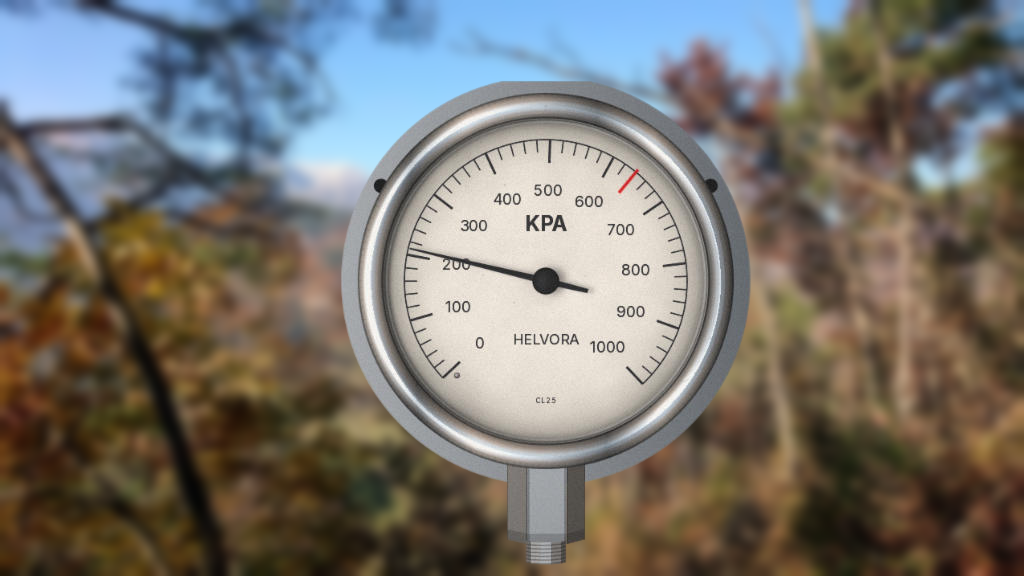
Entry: 210kPa
